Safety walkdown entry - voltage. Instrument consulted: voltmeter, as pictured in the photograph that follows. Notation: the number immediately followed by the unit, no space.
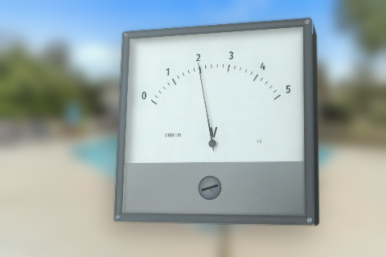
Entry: 2V
